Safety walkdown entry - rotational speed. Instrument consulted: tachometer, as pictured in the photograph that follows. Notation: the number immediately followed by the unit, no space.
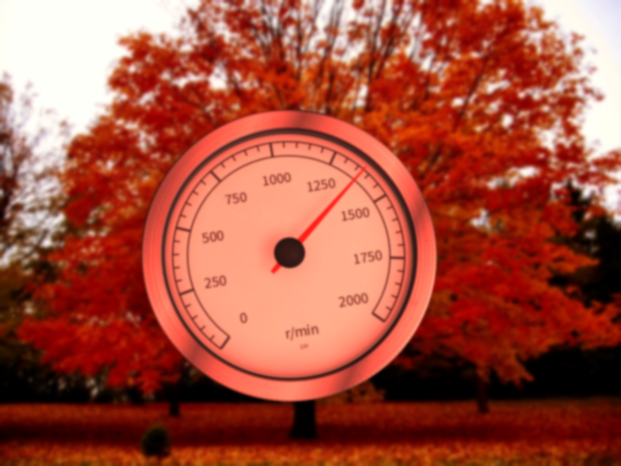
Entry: 1375rpm
